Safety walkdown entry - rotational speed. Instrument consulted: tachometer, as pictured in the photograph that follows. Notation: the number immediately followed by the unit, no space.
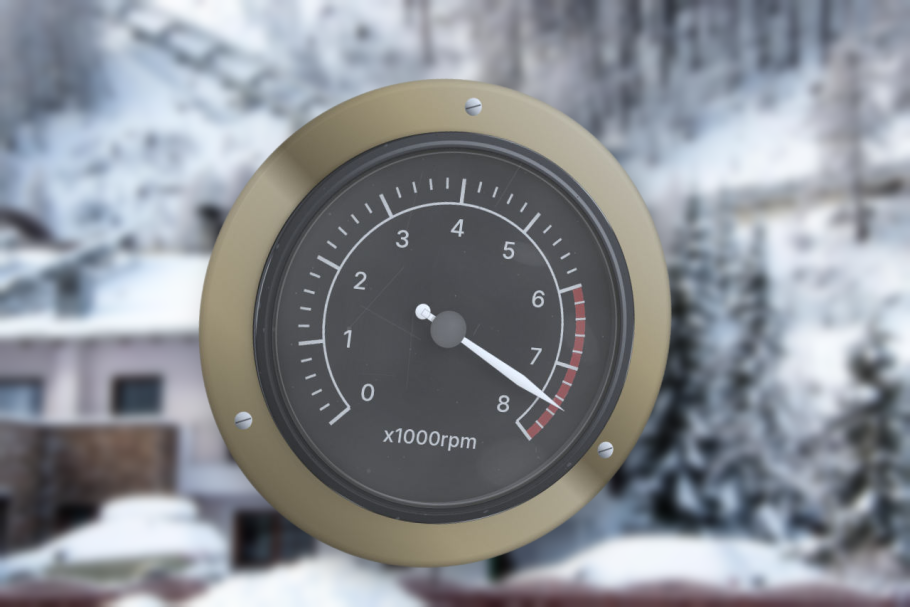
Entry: 7500rpm
